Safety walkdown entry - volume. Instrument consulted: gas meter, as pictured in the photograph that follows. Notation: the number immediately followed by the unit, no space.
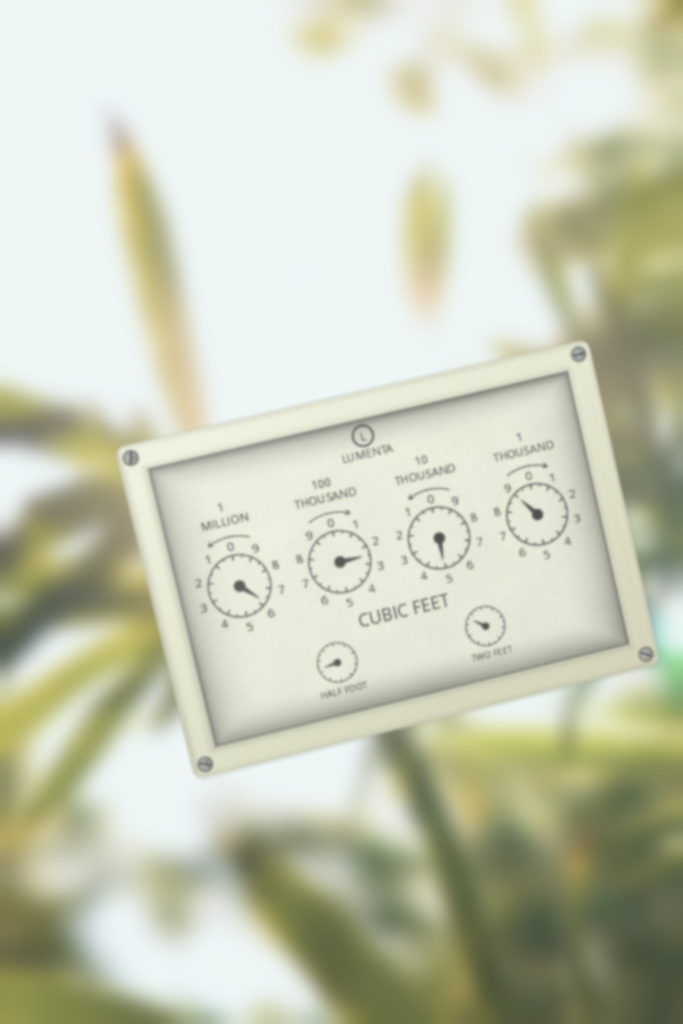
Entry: 624900ft³
